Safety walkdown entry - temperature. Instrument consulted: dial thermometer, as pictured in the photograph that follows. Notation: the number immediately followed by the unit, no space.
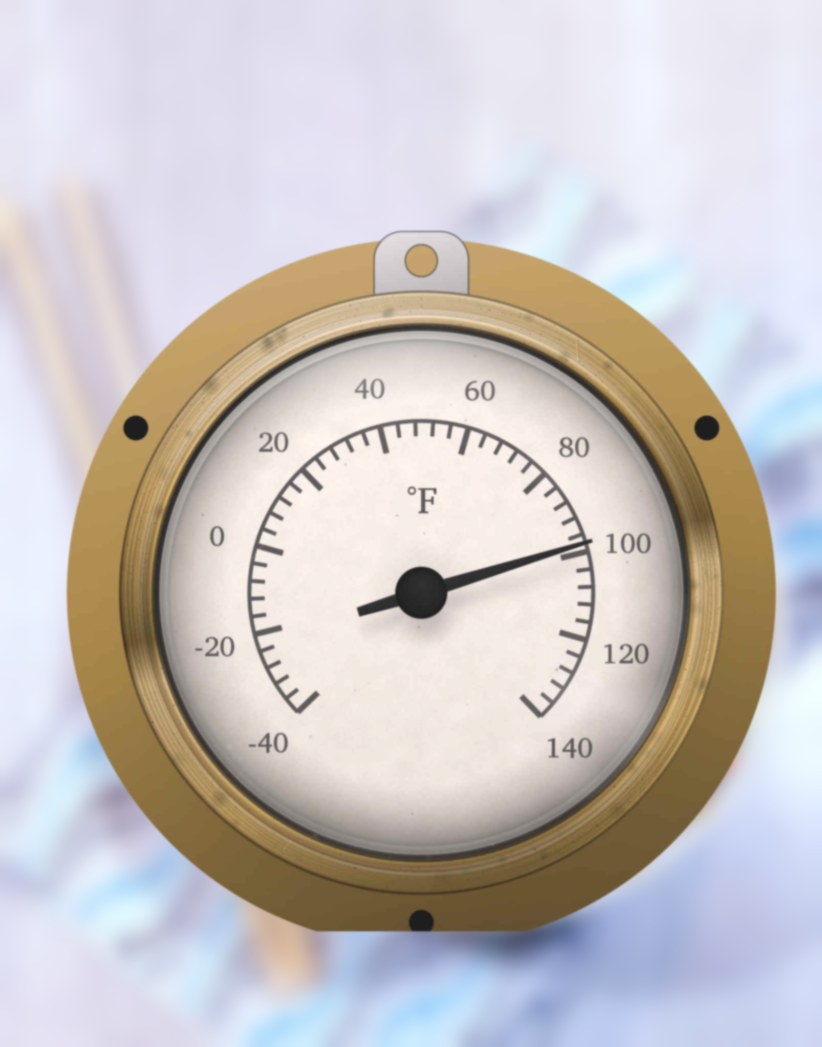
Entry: 98°F
